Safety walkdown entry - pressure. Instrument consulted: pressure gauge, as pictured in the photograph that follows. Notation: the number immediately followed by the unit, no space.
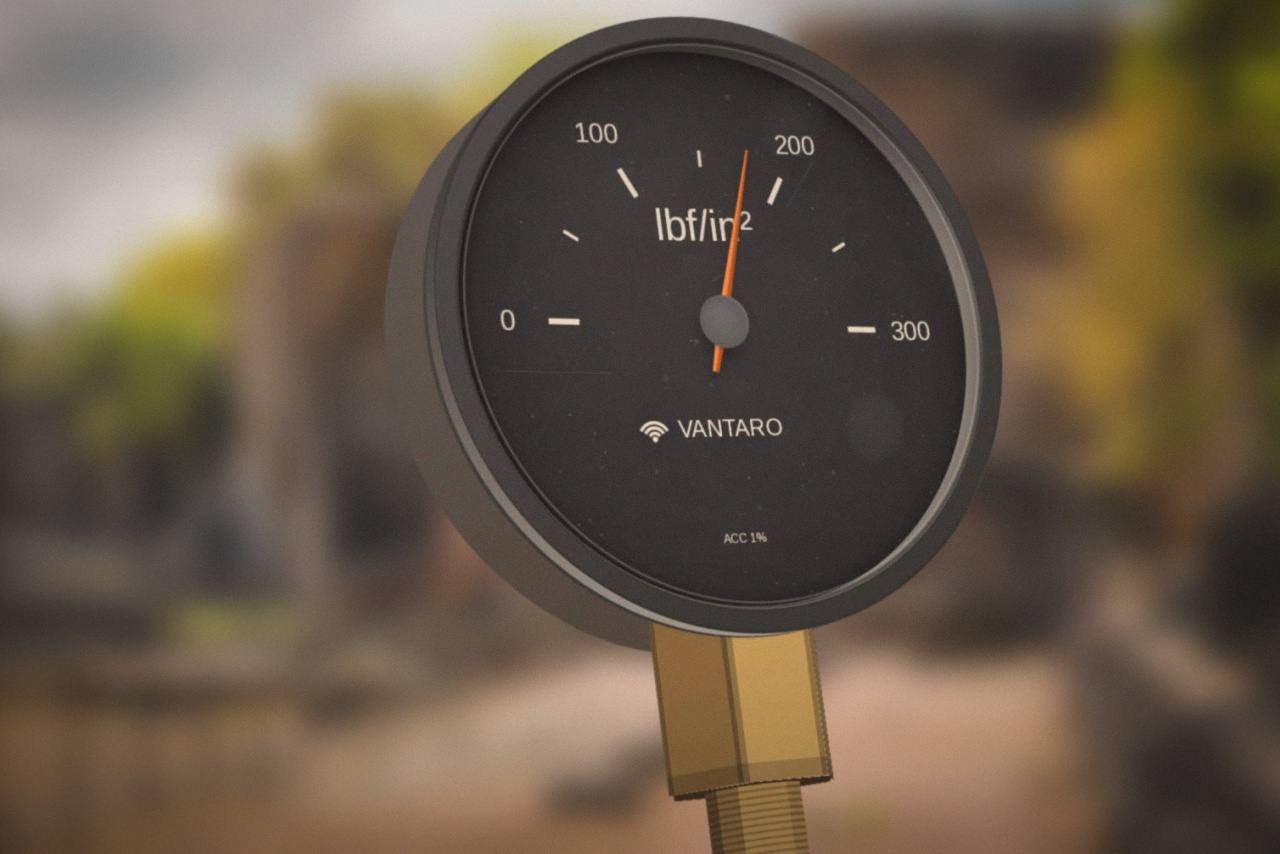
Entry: 175psi
